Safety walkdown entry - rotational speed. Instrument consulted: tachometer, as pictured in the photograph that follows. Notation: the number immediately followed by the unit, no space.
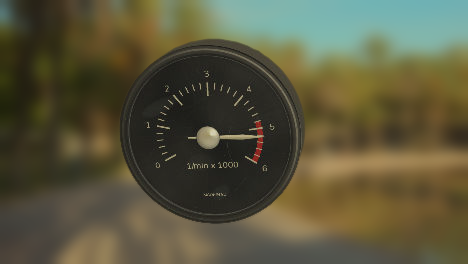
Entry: 5200rpm
